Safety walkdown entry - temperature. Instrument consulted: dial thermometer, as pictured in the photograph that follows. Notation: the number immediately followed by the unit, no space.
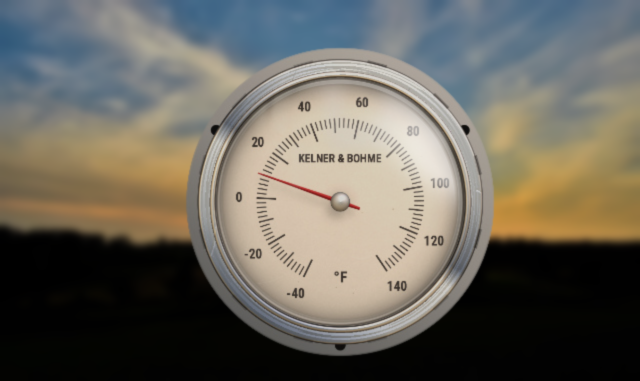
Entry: 10°F
